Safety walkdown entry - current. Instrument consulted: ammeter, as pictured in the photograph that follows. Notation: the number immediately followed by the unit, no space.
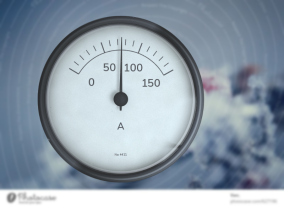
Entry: 75A
